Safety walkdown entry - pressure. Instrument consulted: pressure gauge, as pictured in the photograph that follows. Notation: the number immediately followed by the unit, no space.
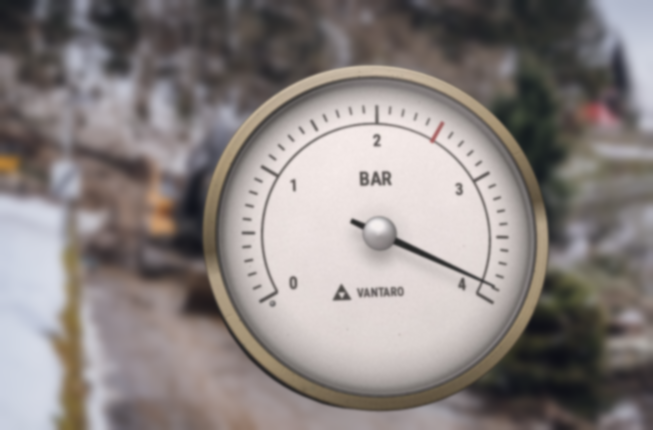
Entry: 3.9bar
